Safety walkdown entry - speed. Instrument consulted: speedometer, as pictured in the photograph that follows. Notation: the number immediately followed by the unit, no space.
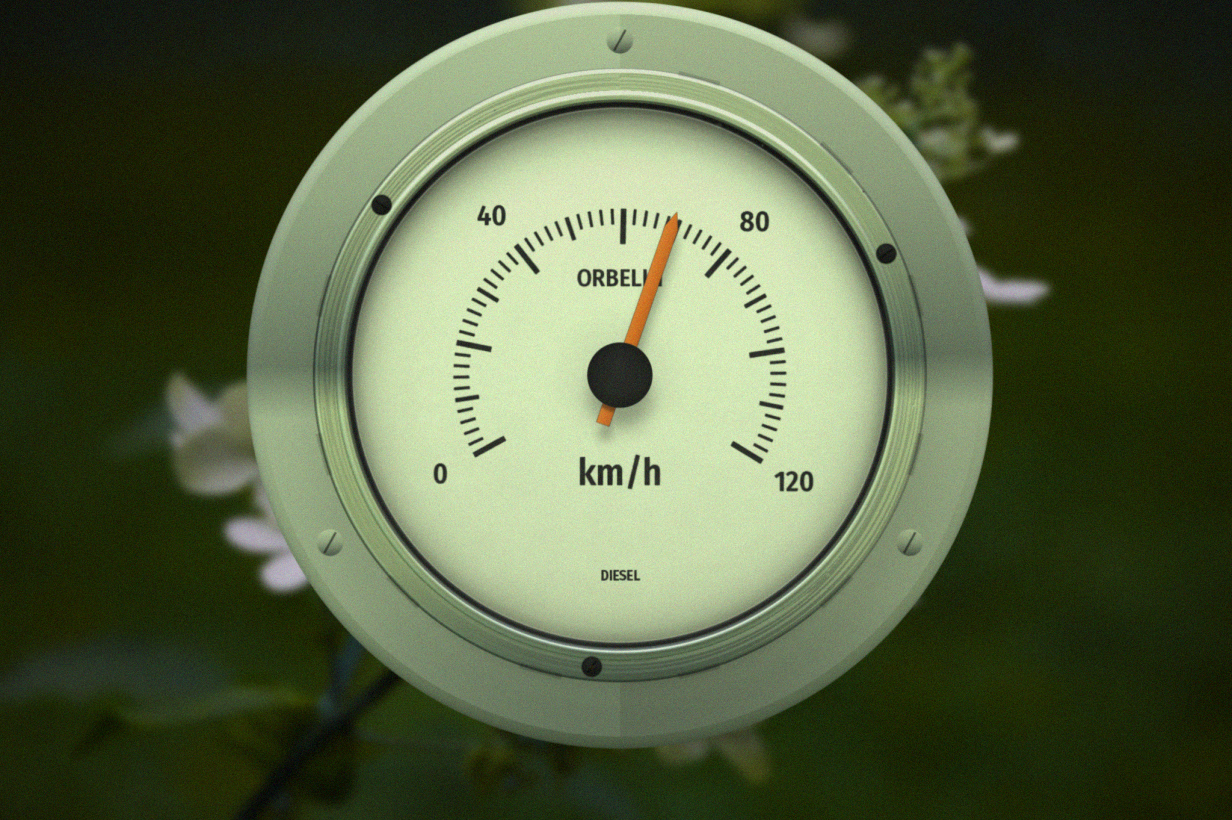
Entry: 69km/h
